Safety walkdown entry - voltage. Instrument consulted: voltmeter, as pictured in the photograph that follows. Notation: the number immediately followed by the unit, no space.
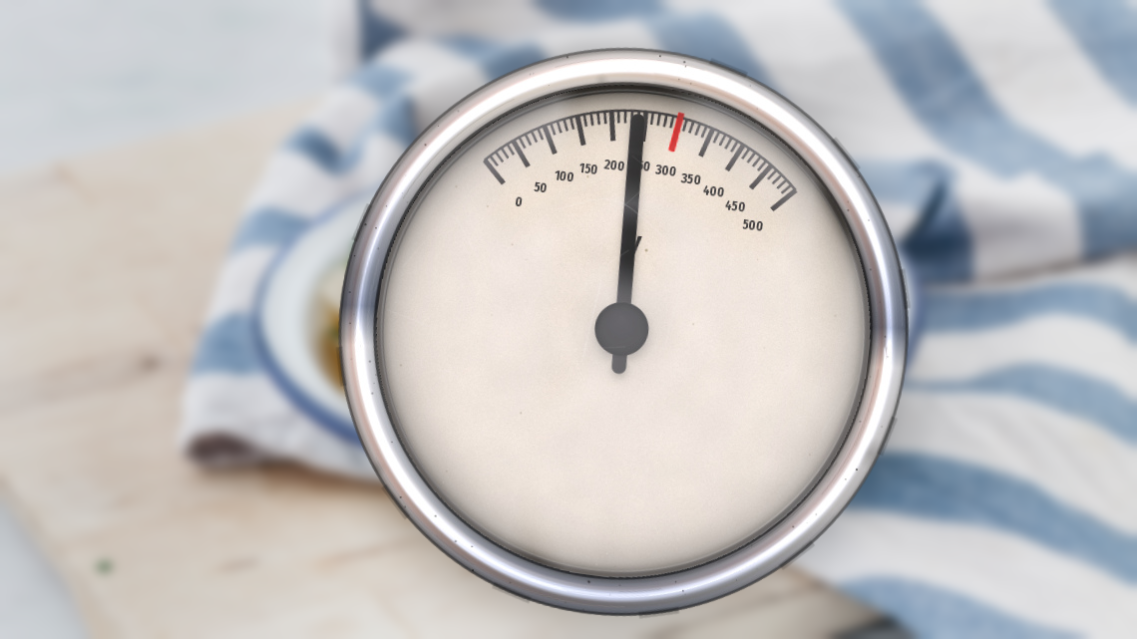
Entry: 240V
